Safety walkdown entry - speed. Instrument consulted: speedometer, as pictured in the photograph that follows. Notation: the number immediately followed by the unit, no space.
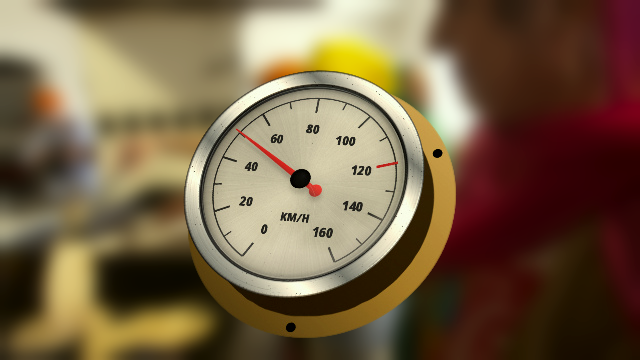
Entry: 50km/h
